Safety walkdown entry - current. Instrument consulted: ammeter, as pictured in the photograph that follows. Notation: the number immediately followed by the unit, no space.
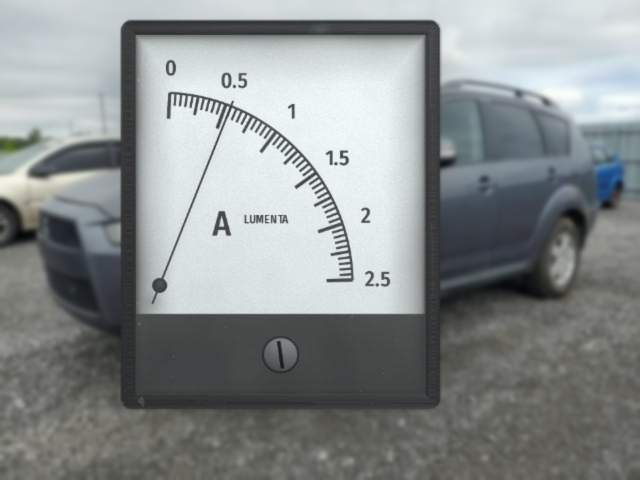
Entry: 0.55A
